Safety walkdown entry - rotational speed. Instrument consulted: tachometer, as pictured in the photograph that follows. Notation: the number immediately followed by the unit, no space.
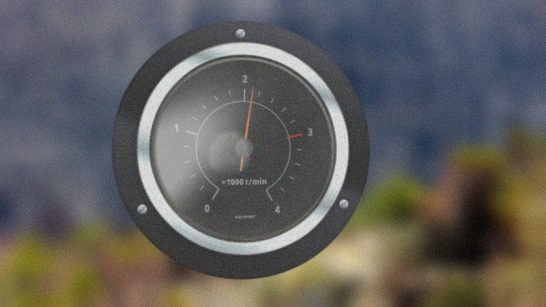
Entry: 2100rpm
